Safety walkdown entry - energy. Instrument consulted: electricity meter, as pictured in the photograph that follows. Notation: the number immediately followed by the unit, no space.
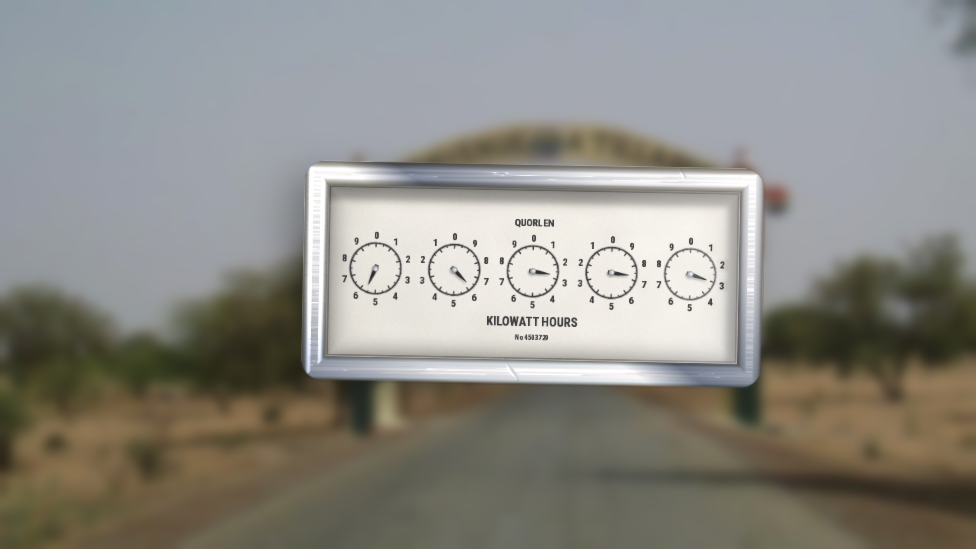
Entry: 56273kWh
